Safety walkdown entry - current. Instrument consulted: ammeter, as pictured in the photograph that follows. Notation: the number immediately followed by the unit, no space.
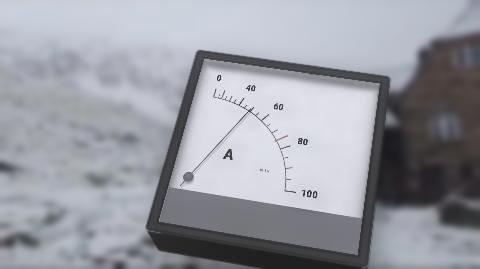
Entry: 50A
